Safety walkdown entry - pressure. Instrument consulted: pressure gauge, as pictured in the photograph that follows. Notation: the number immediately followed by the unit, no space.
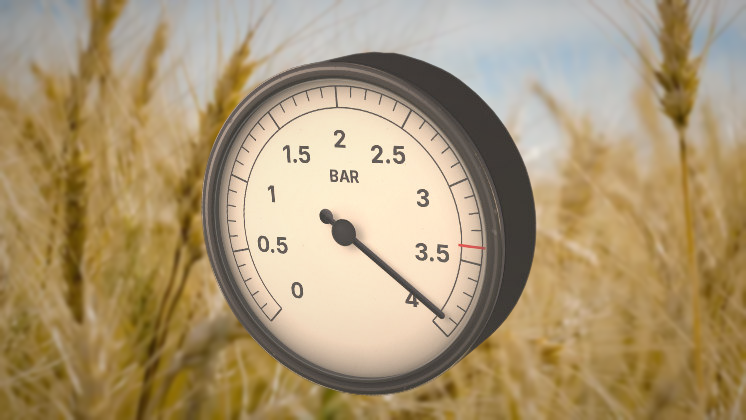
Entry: 3.9bar
